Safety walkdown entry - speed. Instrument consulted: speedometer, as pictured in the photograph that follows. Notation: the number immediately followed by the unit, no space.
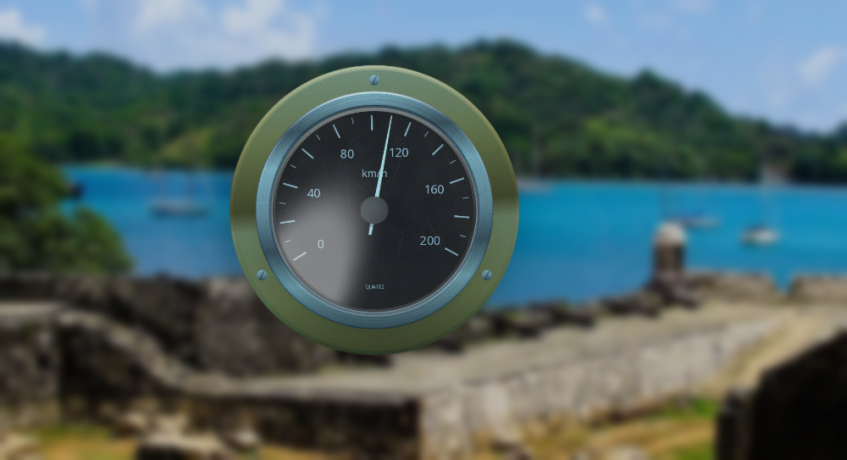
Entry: 110km/h
